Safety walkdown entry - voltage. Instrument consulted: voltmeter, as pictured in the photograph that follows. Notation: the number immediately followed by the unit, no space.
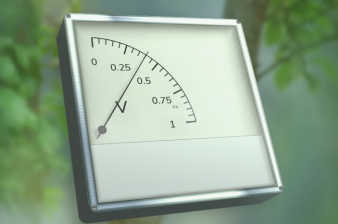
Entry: 0.4V
